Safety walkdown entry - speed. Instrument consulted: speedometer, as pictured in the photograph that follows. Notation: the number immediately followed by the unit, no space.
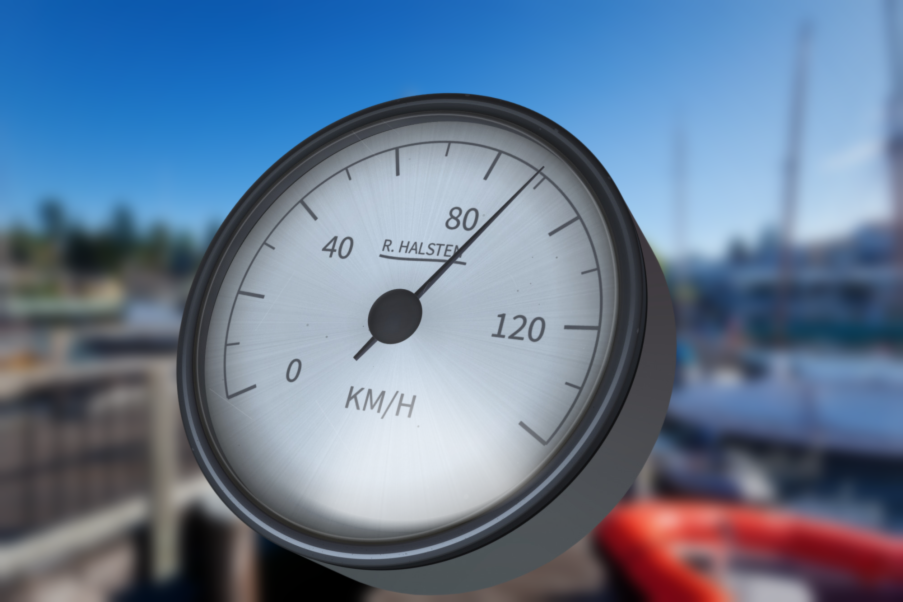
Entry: 90km/h
